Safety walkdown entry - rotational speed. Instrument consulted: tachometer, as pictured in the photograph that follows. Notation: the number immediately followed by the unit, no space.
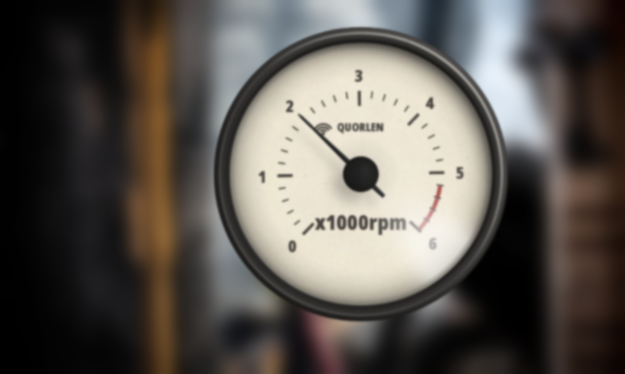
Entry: 2000rpm
